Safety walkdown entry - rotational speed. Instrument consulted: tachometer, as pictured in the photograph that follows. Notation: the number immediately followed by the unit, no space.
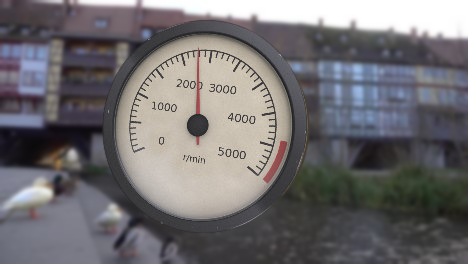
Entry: 2300rpm
